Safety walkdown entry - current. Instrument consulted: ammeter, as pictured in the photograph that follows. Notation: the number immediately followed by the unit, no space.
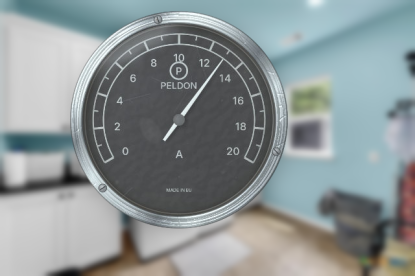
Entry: 13A
